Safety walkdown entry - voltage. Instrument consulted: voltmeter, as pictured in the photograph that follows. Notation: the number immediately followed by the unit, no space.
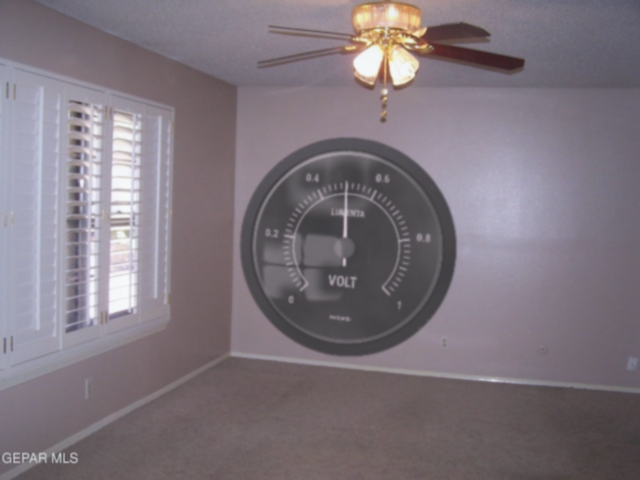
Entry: 0.5V
